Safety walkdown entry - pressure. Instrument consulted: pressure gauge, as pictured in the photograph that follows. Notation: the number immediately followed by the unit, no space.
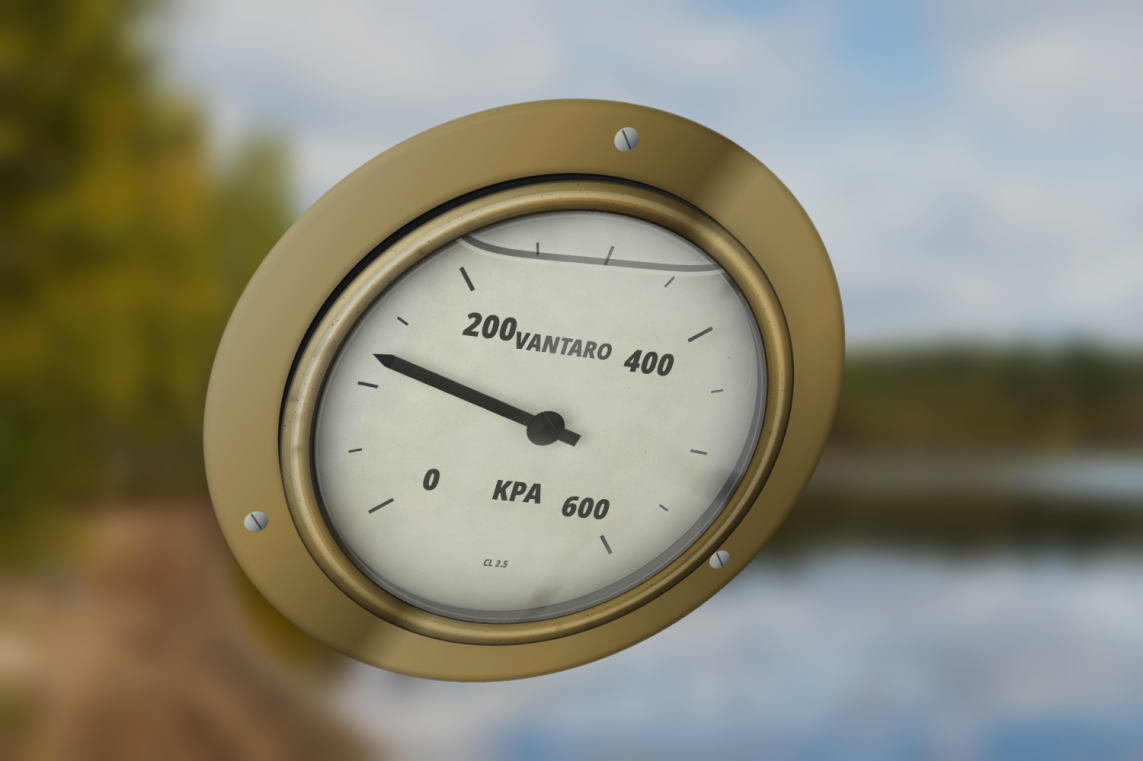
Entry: 125kPa
